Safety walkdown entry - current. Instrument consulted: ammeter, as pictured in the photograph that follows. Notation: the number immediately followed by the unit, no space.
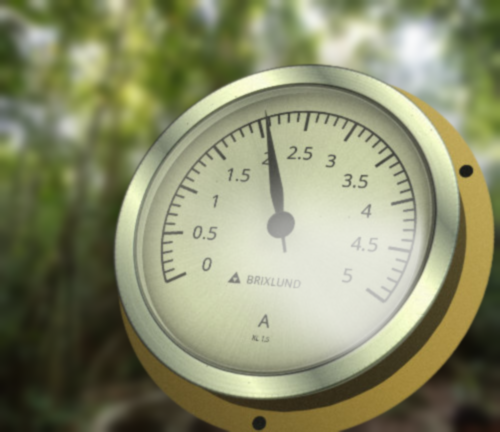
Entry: 2.1A
